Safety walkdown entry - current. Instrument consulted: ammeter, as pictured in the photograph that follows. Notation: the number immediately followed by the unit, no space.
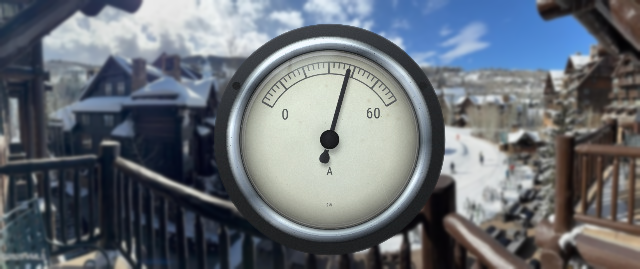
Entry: 38A
